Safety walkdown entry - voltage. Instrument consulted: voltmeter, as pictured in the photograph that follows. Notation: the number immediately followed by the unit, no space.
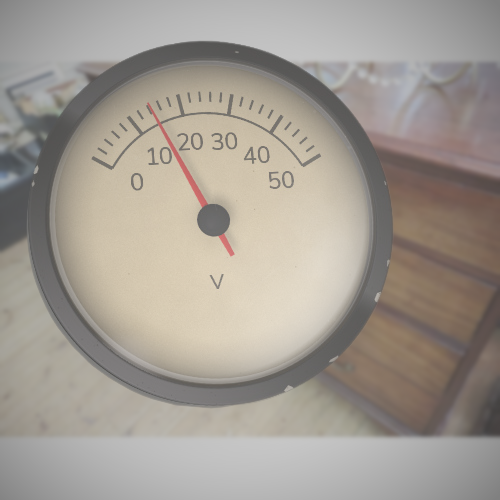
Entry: 14V
